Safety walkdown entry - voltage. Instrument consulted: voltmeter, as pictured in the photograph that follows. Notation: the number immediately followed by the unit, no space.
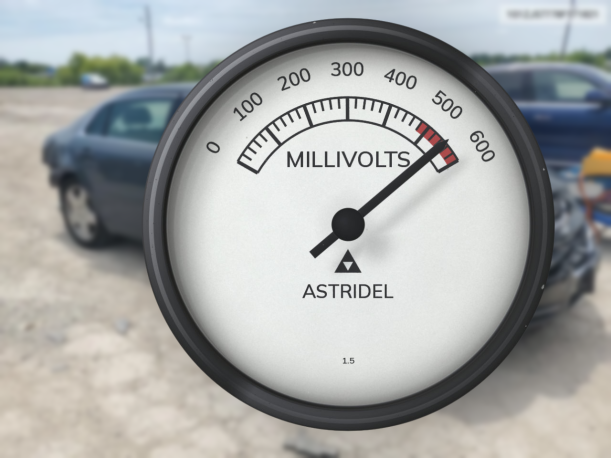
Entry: 550mV
